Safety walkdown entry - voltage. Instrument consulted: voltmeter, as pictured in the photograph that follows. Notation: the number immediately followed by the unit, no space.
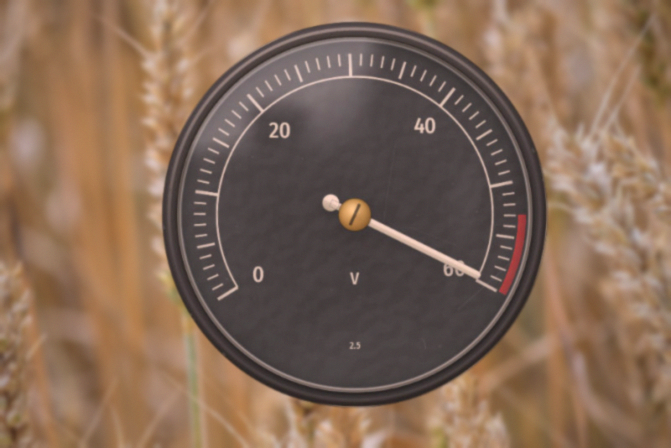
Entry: 59.5V
